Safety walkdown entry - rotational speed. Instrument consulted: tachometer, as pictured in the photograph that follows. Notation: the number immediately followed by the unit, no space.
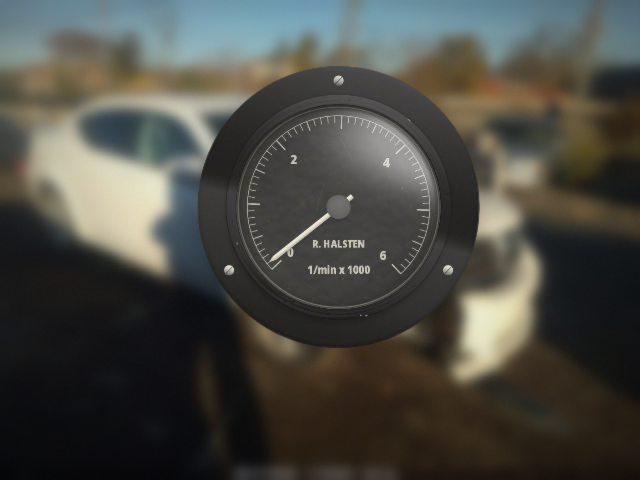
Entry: 100rpm
